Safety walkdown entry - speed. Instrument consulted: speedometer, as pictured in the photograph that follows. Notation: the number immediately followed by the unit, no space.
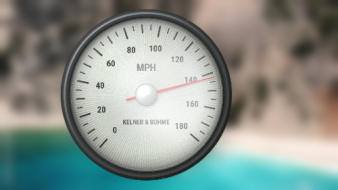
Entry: 142.5mph
